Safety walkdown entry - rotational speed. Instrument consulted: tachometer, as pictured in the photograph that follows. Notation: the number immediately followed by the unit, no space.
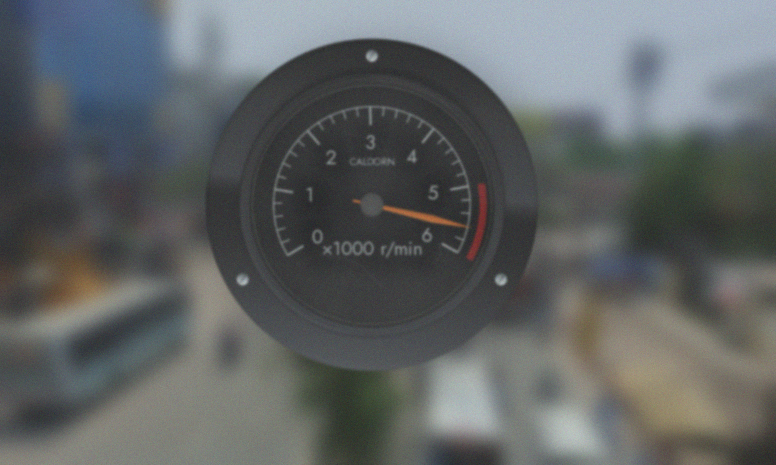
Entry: 5600rpm
